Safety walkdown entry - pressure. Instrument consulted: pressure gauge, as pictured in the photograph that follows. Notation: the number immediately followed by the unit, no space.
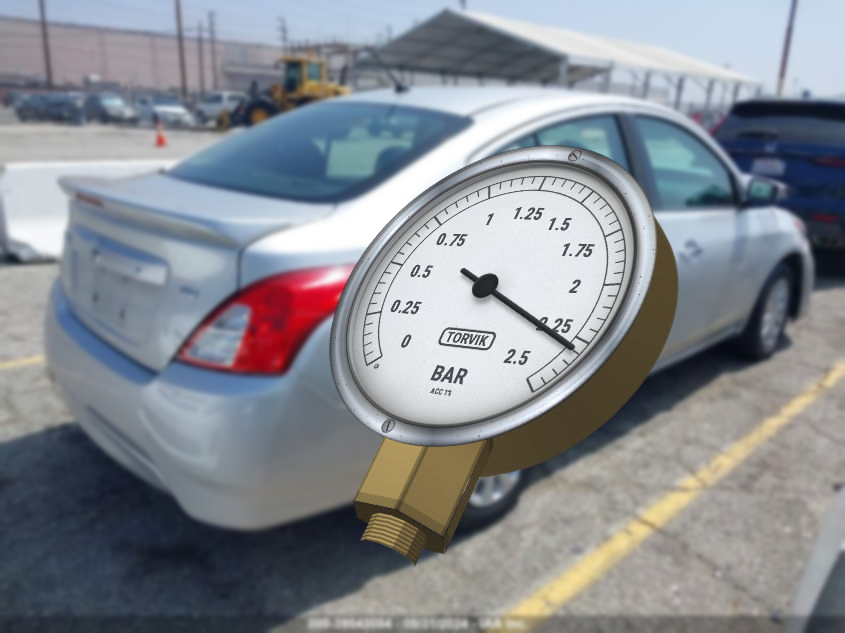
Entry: 2.3bar
